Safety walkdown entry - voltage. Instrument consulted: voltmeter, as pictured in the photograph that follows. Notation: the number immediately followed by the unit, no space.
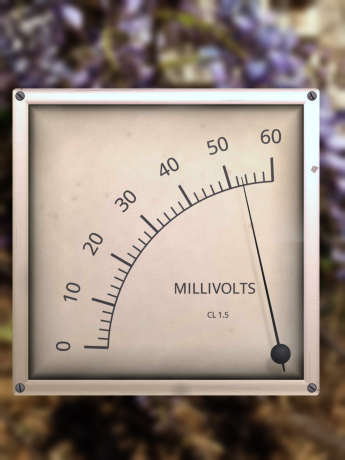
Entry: 53mV
